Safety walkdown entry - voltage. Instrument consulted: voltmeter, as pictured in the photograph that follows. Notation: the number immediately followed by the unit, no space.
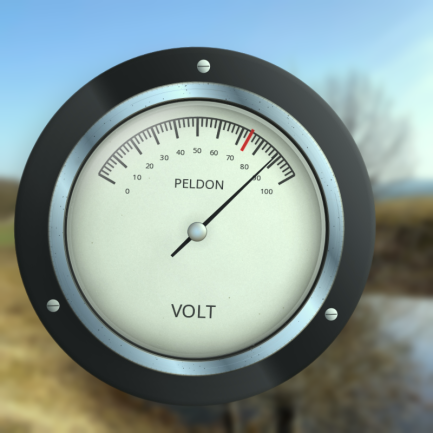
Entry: 88V
